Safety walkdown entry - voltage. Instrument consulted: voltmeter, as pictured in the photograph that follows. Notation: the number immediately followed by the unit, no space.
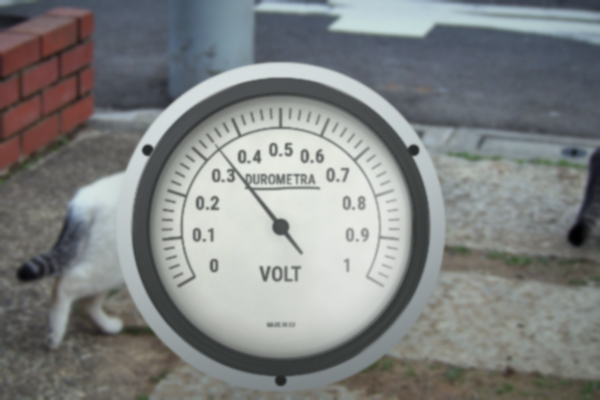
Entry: 0.34V
